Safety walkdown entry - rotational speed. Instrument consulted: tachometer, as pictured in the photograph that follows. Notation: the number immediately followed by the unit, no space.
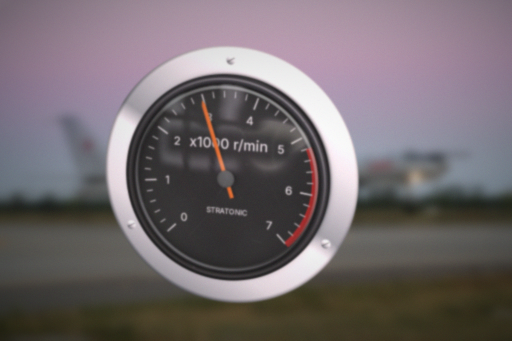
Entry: 3000rpm
